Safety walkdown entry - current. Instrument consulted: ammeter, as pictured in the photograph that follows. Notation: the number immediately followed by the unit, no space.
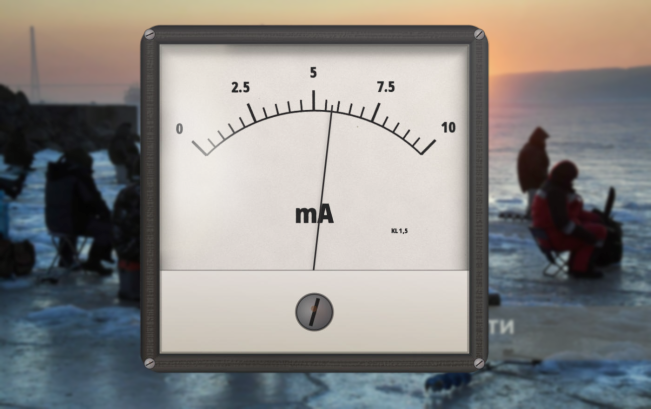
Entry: 5.75mA
